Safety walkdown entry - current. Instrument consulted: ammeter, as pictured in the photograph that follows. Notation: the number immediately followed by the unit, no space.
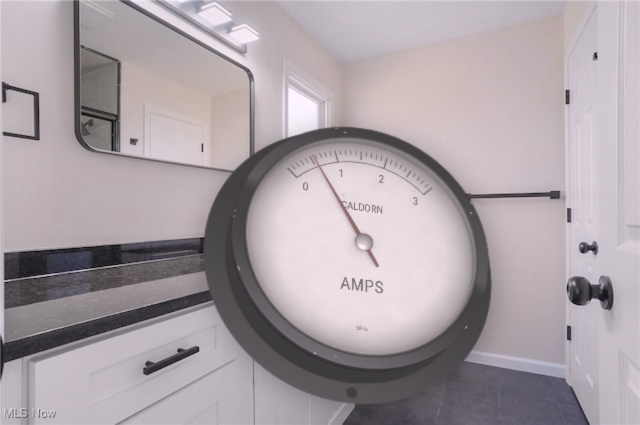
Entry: 0.5A
